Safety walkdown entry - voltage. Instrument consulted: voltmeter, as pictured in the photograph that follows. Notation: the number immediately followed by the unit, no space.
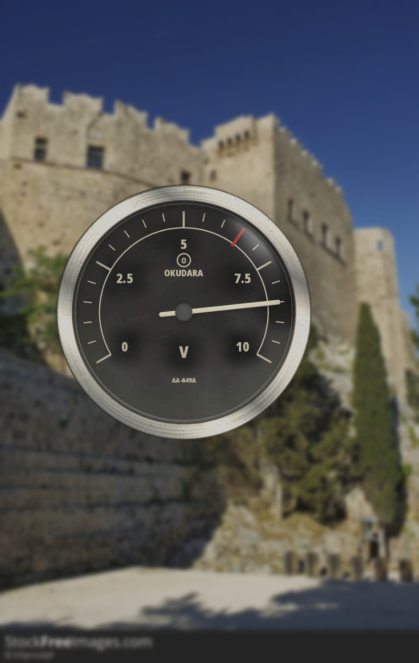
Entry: 8.5V
